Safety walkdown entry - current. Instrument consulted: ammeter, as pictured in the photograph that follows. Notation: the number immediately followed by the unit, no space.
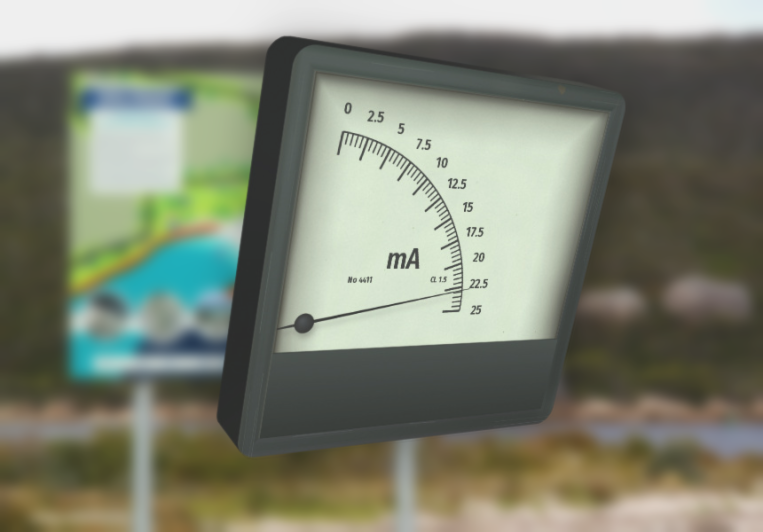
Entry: 22.5mA
